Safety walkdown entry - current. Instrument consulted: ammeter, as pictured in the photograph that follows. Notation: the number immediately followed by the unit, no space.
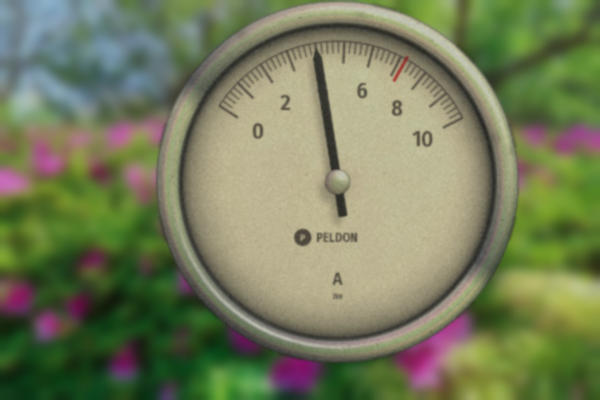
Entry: 4A
